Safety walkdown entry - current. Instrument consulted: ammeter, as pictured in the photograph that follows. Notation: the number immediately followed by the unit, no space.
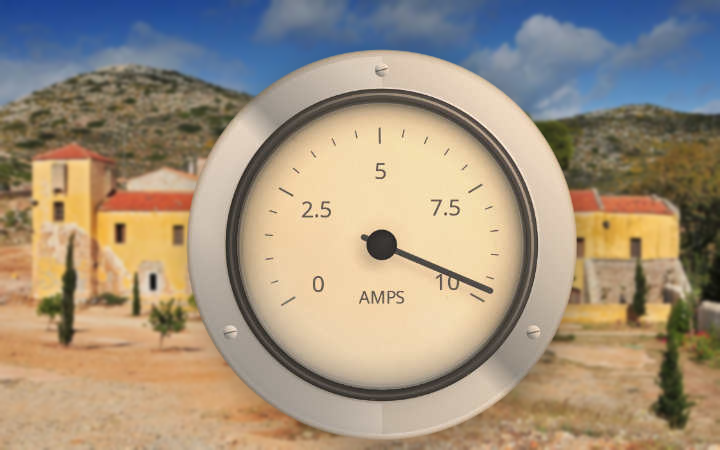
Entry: 9.75A
